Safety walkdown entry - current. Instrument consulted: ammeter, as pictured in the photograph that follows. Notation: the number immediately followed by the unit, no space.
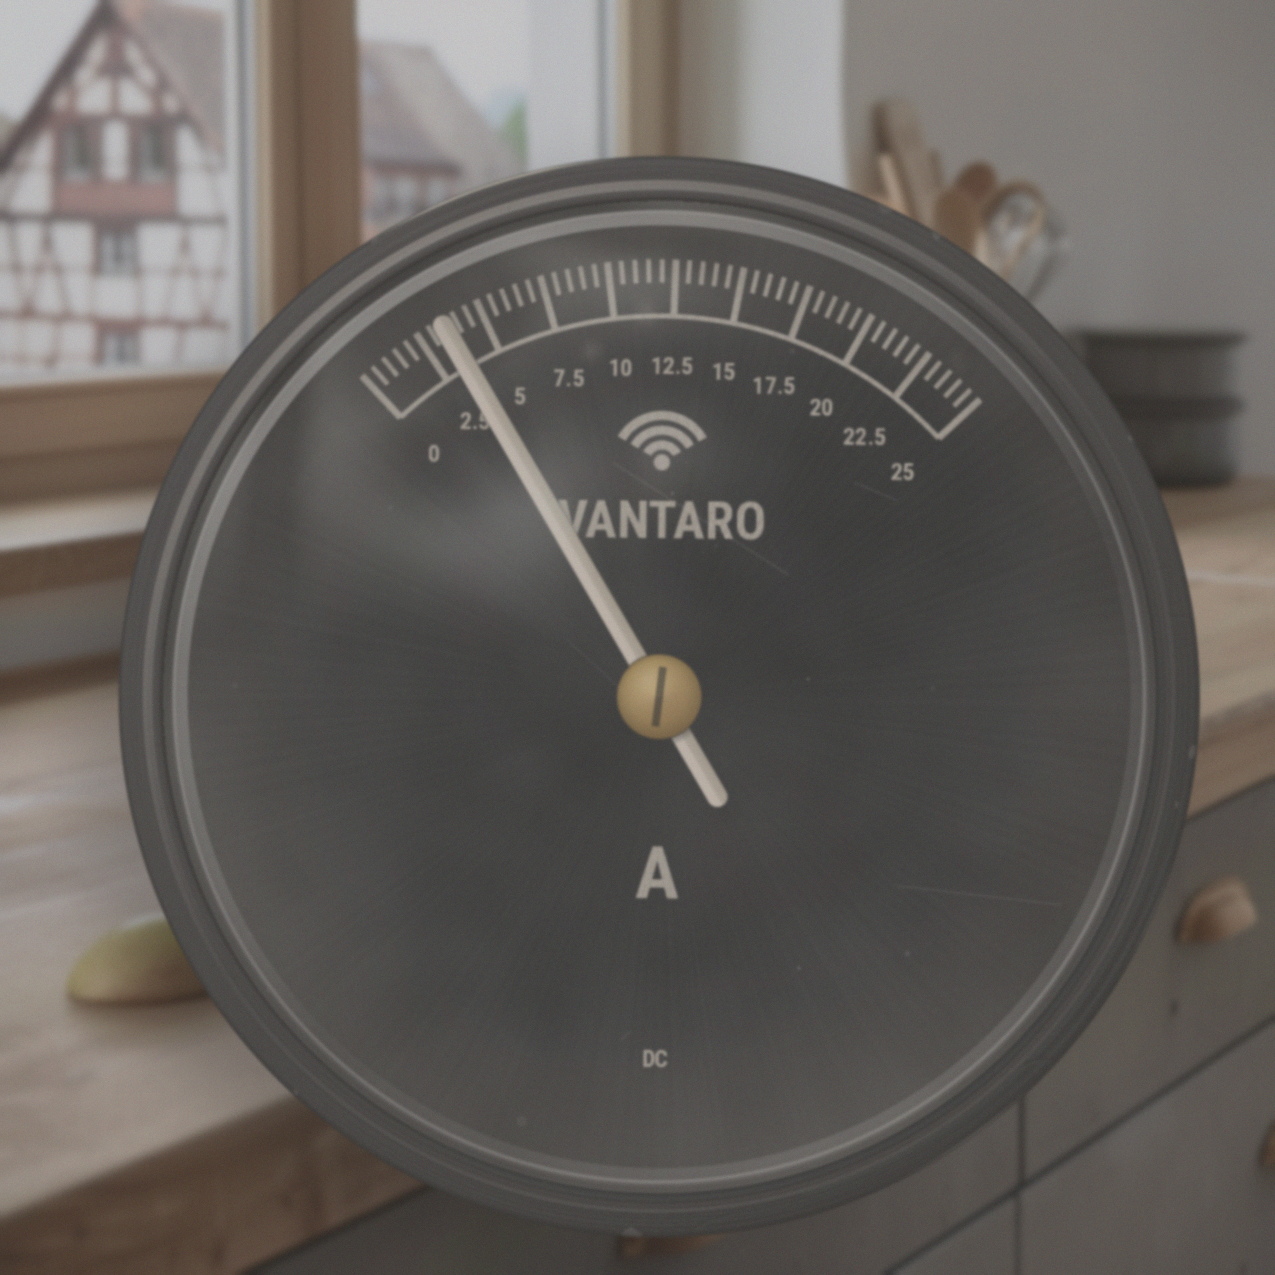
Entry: 3.5A
